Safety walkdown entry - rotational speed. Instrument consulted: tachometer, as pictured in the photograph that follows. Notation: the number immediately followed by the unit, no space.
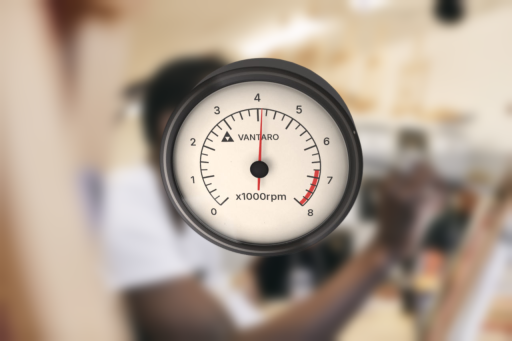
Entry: 4125rpm
